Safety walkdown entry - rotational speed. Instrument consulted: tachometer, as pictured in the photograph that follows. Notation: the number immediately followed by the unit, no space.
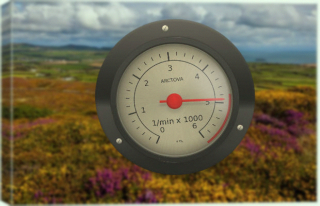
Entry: 4900rpm
